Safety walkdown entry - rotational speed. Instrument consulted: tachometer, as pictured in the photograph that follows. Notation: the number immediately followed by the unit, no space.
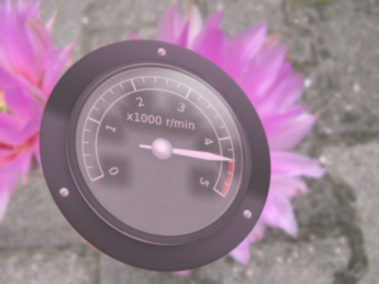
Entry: 4400rpm
